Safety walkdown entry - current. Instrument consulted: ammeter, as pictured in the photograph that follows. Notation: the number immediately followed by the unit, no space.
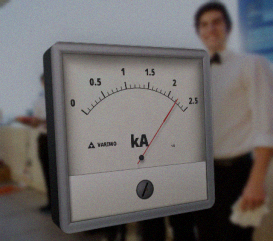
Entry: 2.2kA
